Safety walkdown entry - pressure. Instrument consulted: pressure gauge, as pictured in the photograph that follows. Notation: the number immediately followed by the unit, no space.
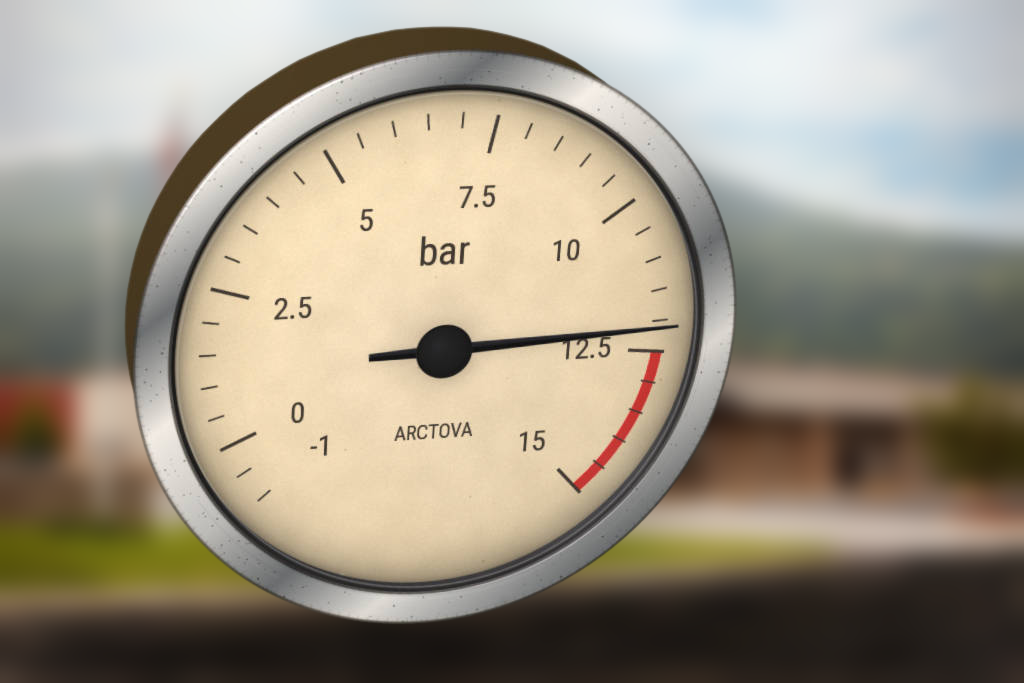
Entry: 12bar
